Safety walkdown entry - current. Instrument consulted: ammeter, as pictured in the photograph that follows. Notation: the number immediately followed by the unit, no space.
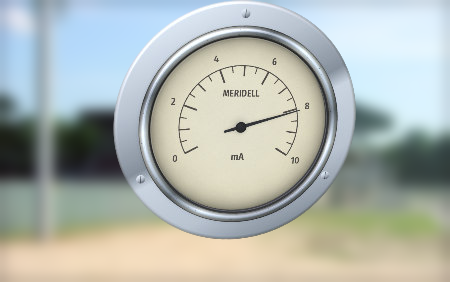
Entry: 8mA
